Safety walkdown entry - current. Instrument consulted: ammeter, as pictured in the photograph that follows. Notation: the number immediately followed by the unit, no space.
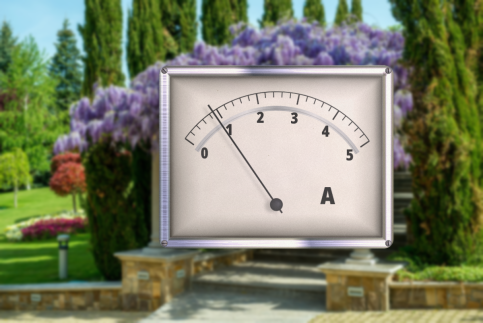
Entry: 0.9A
